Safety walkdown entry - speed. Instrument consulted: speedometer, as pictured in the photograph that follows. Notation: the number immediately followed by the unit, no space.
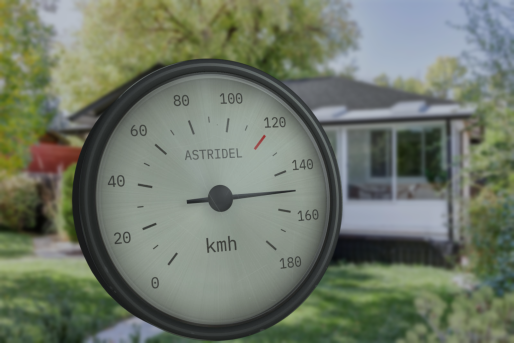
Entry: 150km/h
